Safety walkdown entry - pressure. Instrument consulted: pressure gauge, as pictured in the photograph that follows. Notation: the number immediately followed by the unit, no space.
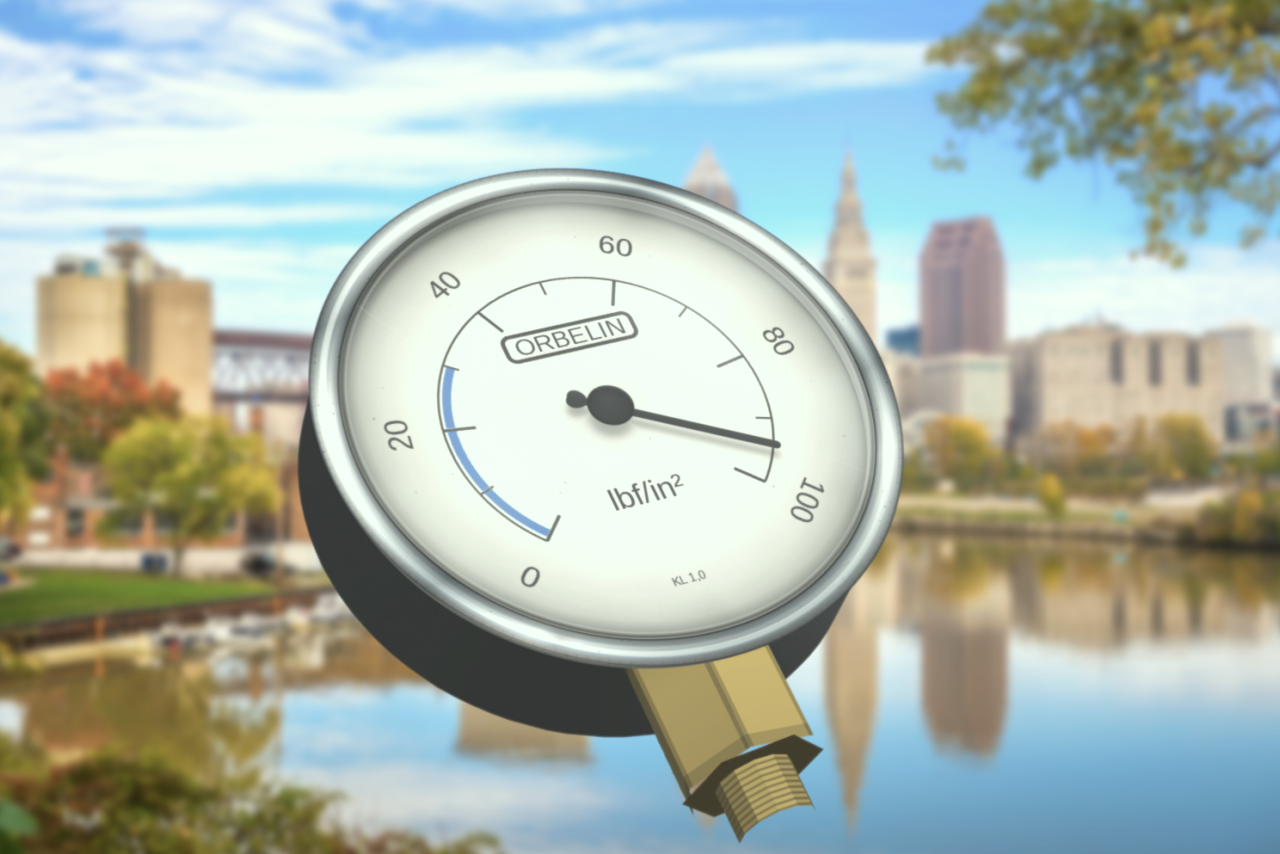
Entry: 95psi
